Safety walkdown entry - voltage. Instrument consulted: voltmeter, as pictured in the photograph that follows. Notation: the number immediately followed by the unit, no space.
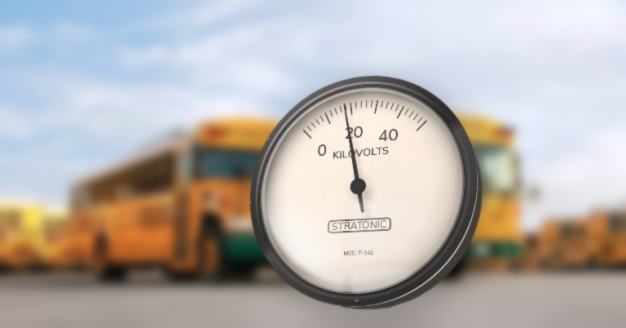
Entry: 18kV
